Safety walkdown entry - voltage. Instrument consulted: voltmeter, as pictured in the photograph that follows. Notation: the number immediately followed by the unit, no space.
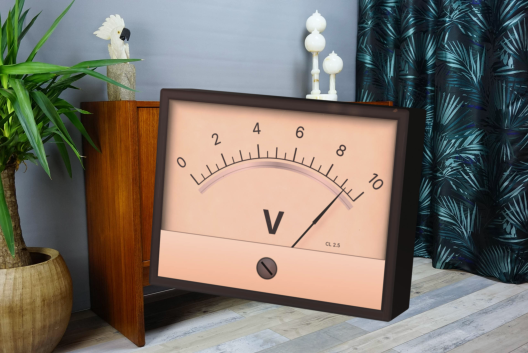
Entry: 9.25V
